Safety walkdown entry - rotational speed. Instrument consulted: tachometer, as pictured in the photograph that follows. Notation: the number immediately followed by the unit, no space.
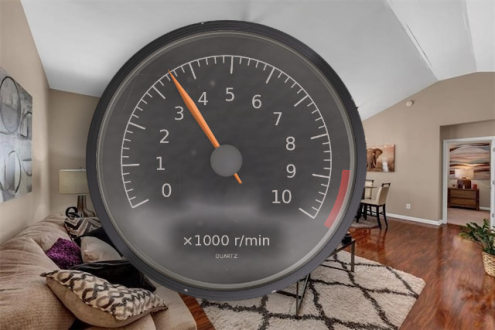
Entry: 3500rpm
